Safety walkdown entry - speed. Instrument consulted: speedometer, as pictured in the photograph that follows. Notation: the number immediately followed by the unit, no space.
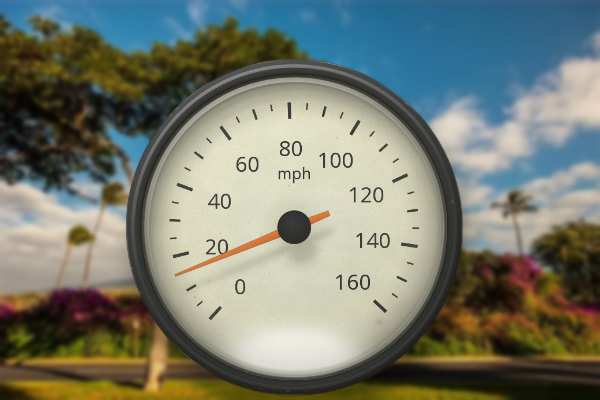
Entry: 15mph
